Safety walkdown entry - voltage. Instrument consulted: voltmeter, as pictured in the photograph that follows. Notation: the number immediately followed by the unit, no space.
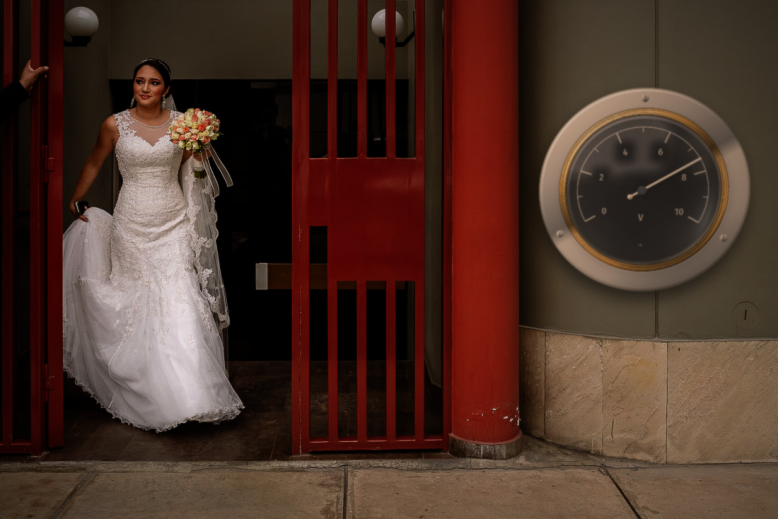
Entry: 7.5V
